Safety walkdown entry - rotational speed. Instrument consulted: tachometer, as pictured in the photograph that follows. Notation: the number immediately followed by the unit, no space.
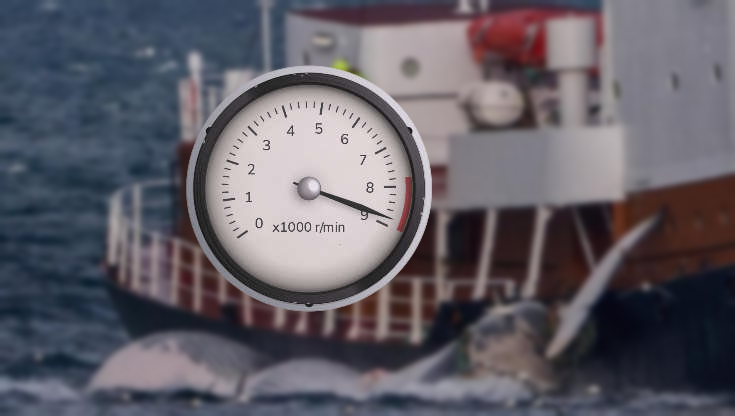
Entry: 8800rpm
